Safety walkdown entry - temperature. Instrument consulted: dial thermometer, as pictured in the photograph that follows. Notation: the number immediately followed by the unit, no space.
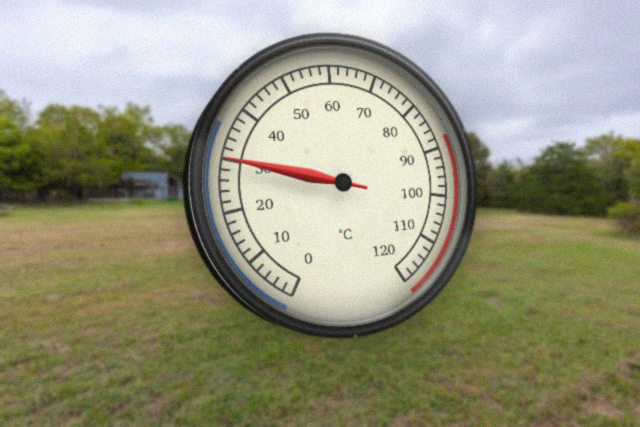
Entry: 30°C
